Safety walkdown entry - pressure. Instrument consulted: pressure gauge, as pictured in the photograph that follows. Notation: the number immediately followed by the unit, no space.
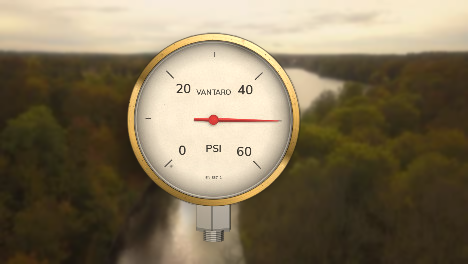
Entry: 50psi
